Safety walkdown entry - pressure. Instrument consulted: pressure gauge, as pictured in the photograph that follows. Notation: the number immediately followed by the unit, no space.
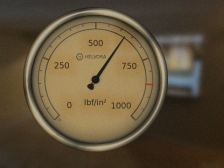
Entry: 625psi
